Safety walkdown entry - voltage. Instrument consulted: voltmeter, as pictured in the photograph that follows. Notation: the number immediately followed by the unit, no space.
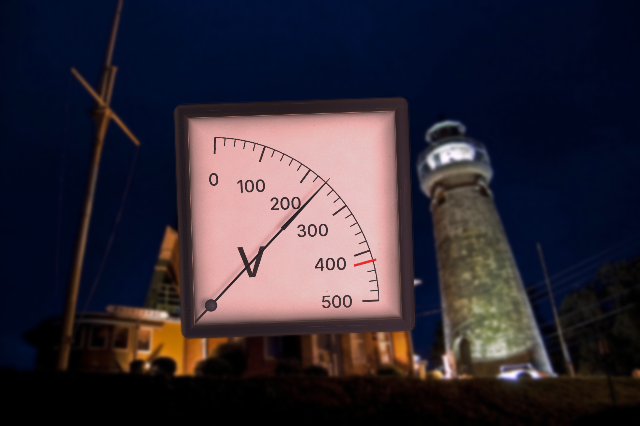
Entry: 240V
